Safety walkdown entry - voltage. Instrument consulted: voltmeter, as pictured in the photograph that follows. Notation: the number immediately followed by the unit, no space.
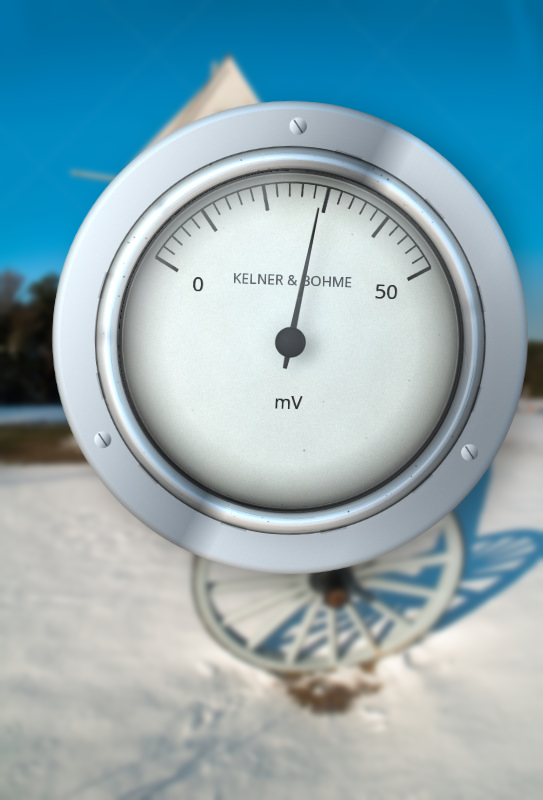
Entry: 29mV
